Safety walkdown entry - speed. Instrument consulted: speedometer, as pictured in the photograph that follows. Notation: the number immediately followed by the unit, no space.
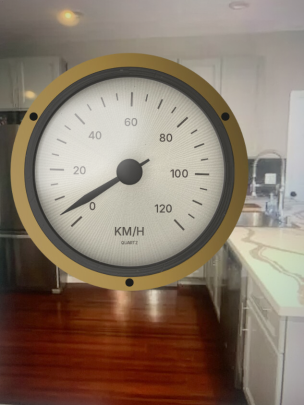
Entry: 5km/h
